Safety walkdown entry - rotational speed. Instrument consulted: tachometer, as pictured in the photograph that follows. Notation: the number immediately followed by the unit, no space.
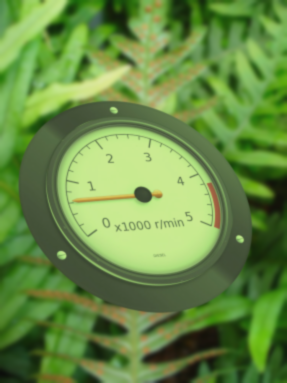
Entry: 600rpm
